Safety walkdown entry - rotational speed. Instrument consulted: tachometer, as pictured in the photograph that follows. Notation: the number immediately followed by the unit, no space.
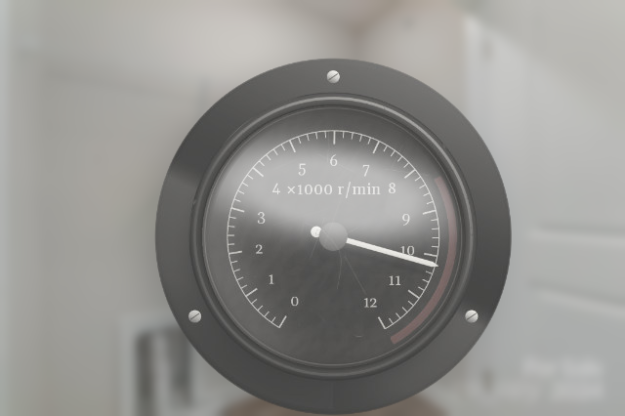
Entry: 10200rpm
